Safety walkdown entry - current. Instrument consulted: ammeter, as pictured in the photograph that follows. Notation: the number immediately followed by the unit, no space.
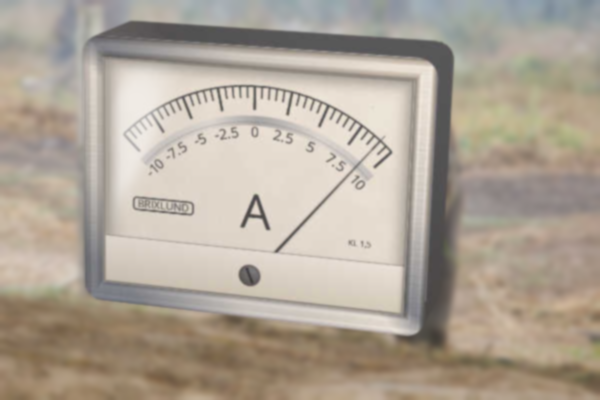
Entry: 9A
